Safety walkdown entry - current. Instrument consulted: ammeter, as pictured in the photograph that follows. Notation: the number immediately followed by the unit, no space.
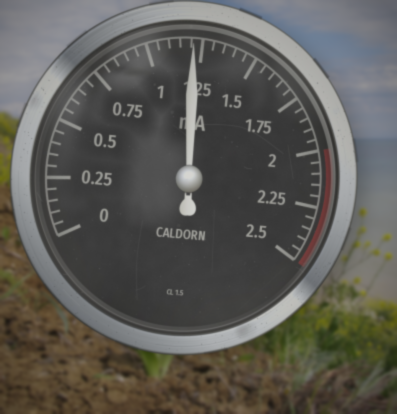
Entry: 1.2mA
